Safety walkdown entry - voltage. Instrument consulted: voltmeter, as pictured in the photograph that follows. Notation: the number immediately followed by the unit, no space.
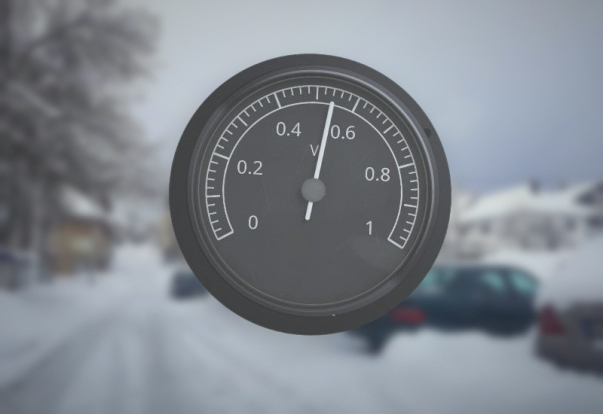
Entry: 0.54V
